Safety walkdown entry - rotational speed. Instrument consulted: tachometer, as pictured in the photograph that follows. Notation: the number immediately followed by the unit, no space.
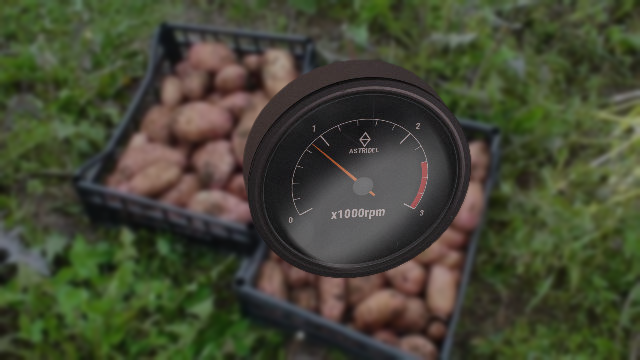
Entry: 900rpm
